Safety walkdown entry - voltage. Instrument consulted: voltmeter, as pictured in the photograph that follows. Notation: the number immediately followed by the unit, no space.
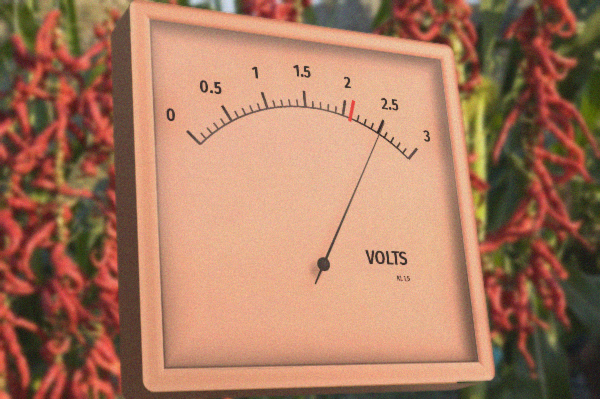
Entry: 2.5V
